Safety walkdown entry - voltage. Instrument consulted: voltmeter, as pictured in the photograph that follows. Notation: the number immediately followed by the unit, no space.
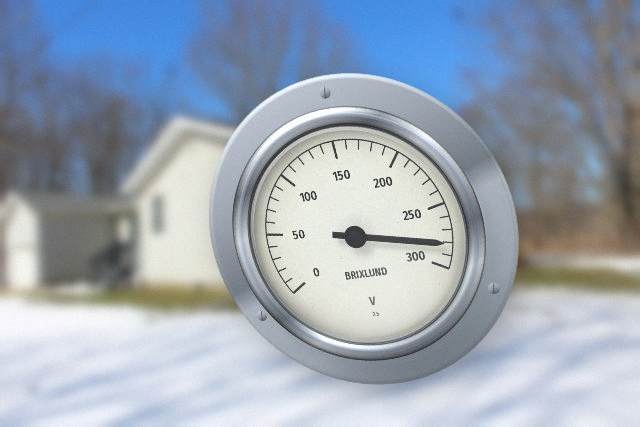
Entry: 280V
